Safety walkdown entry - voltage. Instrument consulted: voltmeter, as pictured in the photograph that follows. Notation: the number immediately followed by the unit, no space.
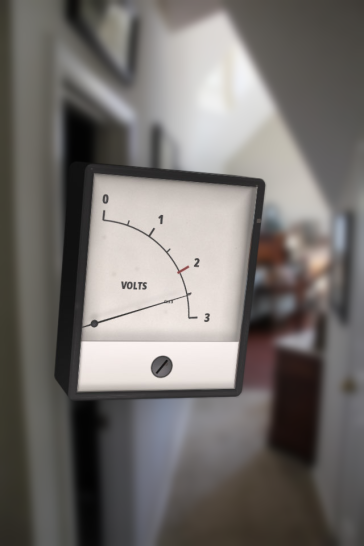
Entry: 2.5V
